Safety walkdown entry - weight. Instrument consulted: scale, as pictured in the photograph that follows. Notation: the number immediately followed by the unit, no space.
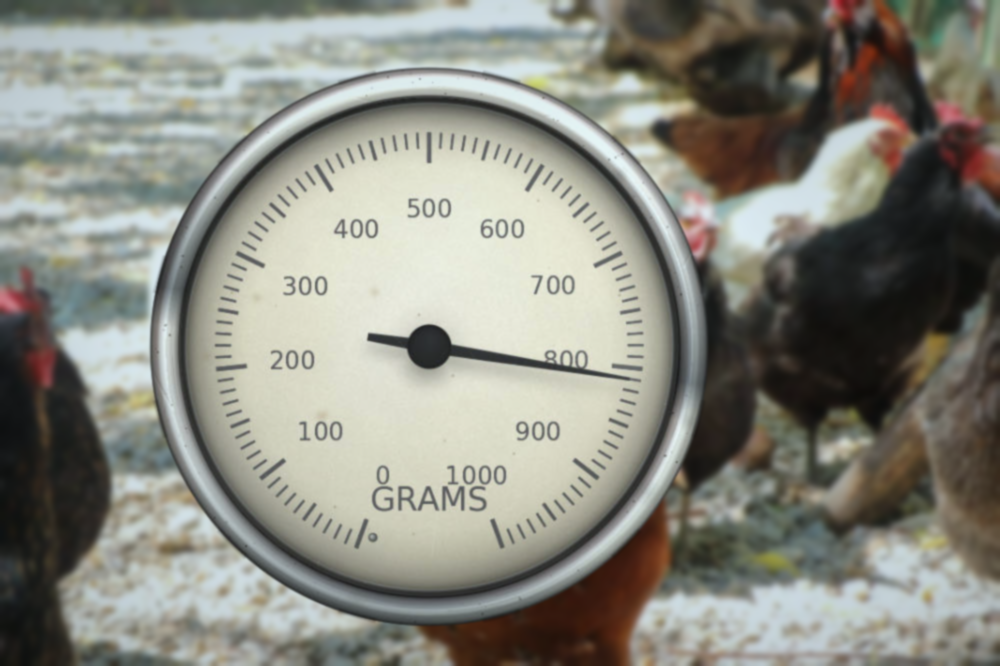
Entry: 810g
